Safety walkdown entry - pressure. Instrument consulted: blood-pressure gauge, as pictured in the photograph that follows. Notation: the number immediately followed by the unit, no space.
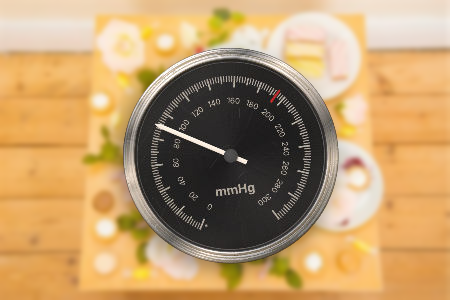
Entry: 90mmHg
